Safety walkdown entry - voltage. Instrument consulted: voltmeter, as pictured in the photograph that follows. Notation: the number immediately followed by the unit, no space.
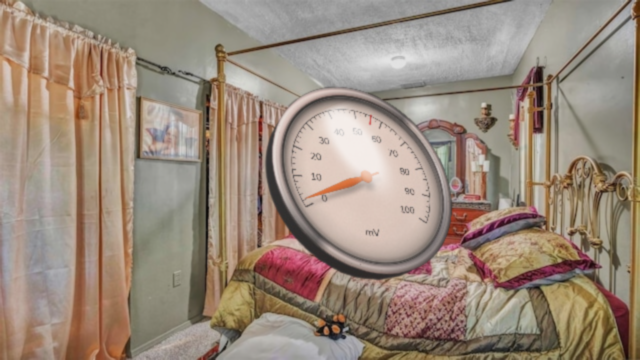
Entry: 2mV
